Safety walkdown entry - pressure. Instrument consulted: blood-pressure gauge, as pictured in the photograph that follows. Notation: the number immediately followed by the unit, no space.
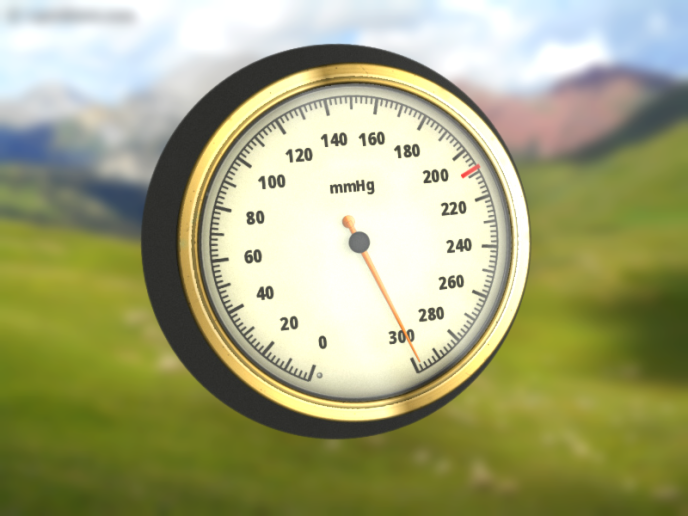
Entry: 298mmHg
